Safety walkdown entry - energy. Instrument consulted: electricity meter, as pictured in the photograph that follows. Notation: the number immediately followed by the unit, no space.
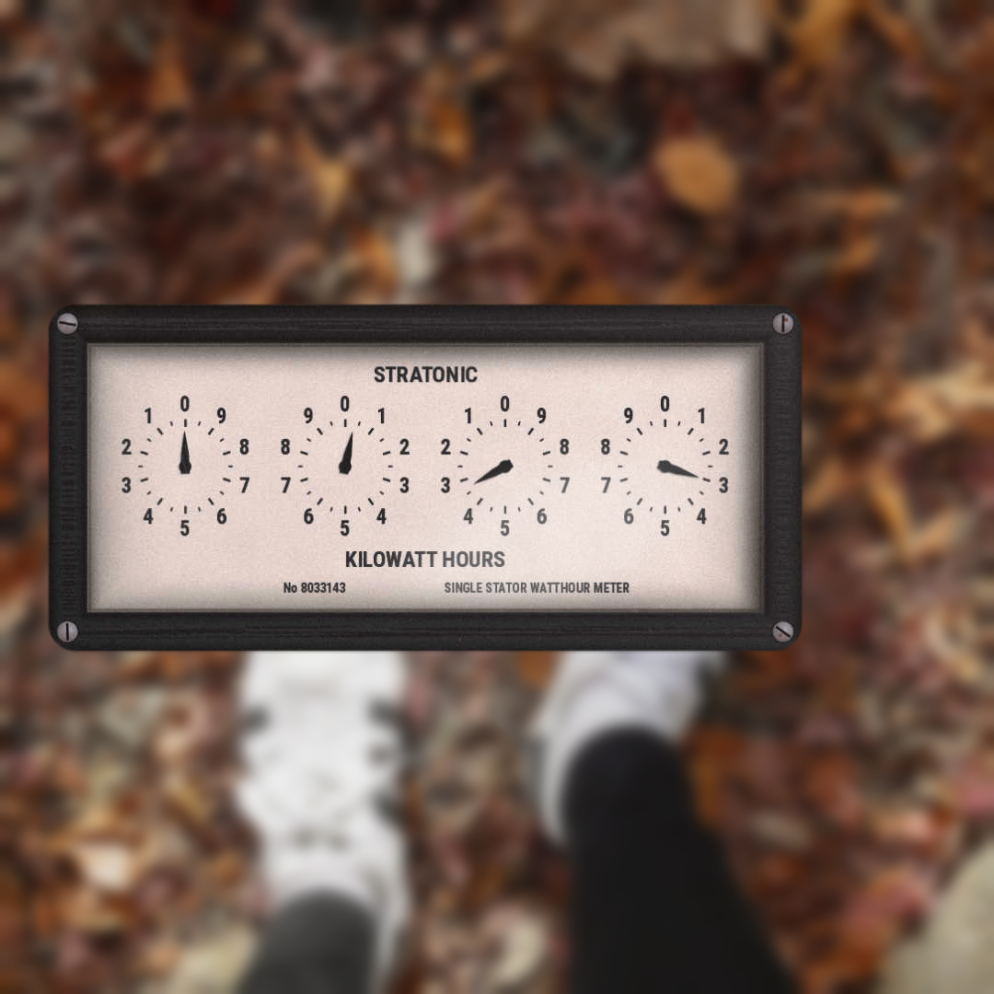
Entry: 33kWh
